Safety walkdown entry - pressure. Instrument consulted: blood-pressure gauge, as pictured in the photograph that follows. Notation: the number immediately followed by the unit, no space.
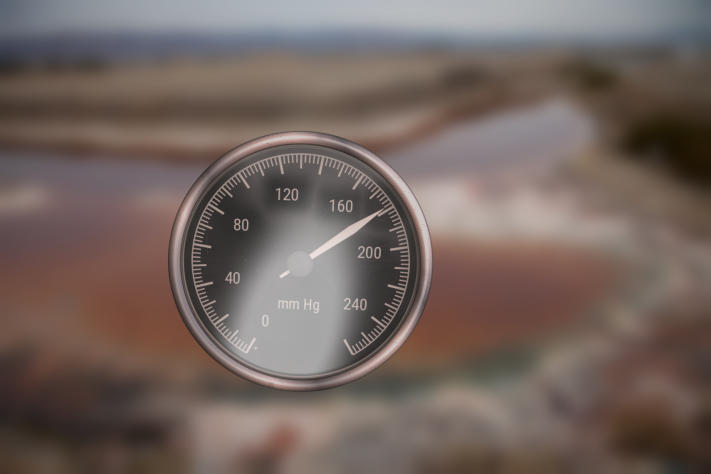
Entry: 178mmHg
